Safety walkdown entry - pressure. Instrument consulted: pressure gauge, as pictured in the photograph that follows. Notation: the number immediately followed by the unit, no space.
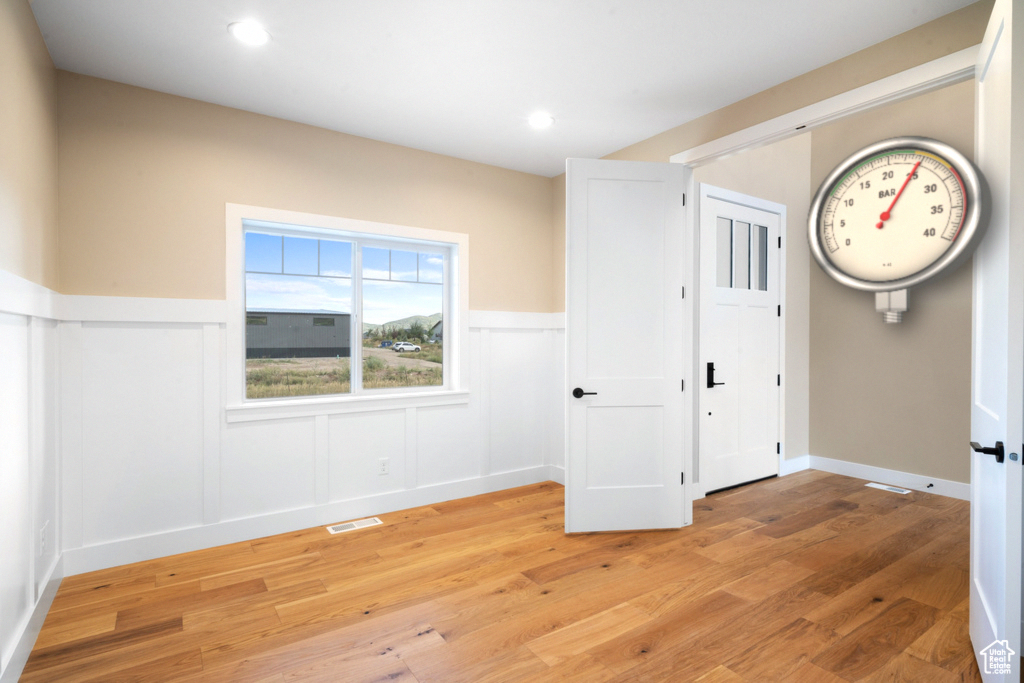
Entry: 25bar
